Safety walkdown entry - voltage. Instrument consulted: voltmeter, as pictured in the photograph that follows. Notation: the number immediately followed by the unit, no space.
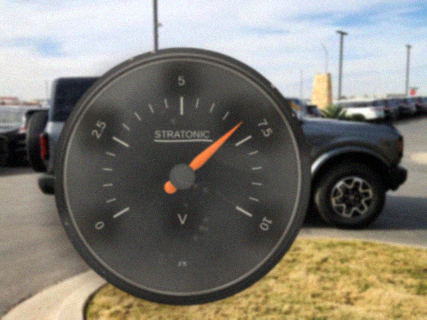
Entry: 7V
